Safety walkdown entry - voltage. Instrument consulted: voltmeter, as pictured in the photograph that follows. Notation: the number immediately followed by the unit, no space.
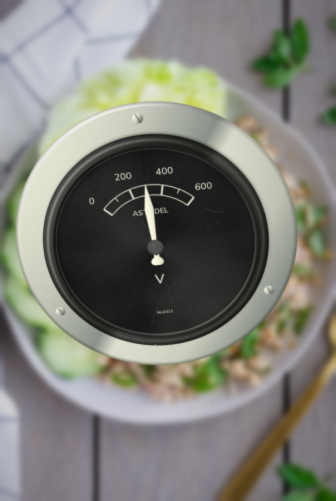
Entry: 300V
